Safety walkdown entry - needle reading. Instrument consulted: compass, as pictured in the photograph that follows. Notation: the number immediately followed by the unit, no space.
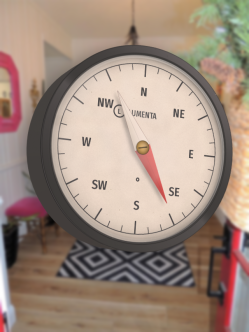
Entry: 150°
